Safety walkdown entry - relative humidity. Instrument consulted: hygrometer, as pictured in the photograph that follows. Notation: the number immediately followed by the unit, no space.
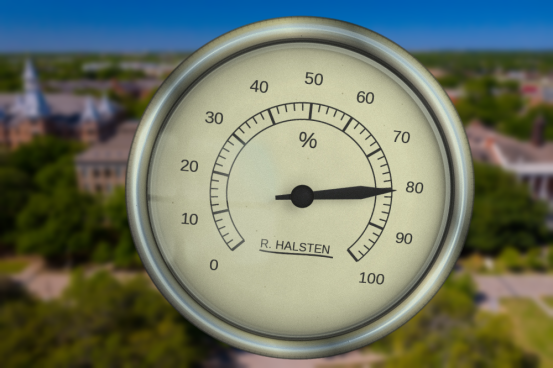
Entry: 80%
